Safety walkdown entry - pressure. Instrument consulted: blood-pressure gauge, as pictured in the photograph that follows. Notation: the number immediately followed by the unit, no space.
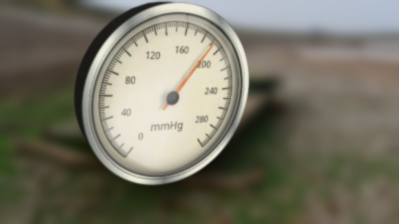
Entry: 190mmHg
